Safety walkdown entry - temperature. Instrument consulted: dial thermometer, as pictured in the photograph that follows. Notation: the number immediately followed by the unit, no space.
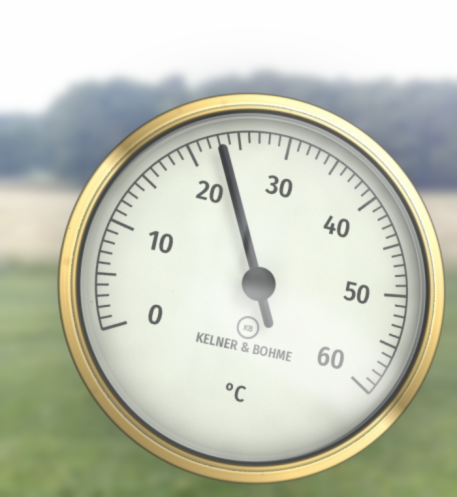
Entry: 23°C
